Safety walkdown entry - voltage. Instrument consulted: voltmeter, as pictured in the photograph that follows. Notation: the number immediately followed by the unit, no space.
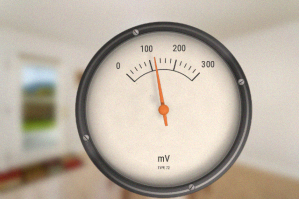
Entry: 120mV
